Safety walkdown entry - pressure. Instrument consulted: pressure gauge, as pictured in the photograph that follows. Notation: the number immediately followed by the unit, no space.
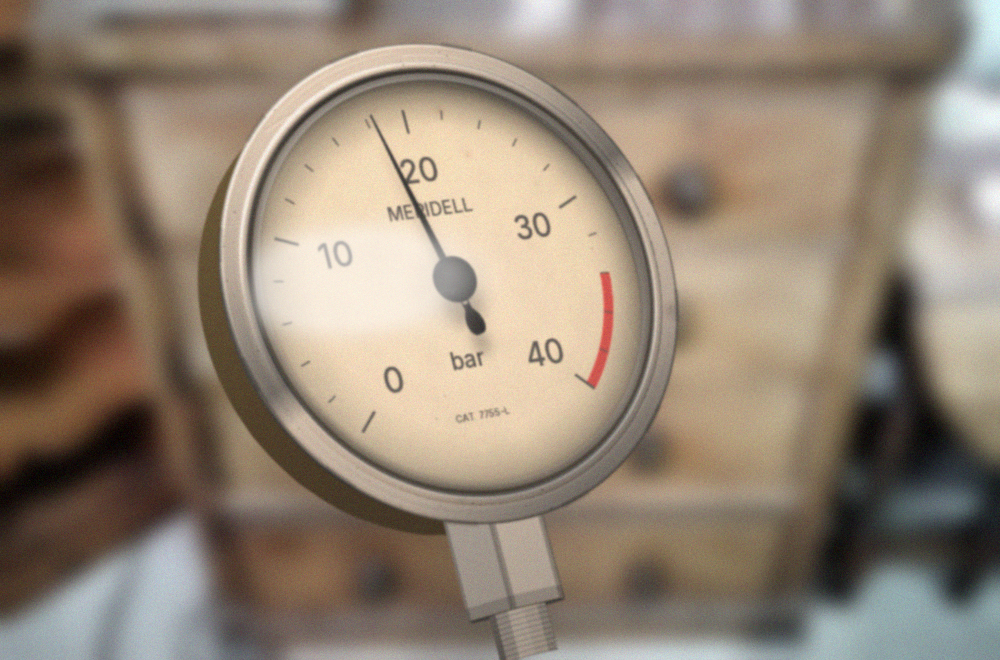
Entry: 18bar
